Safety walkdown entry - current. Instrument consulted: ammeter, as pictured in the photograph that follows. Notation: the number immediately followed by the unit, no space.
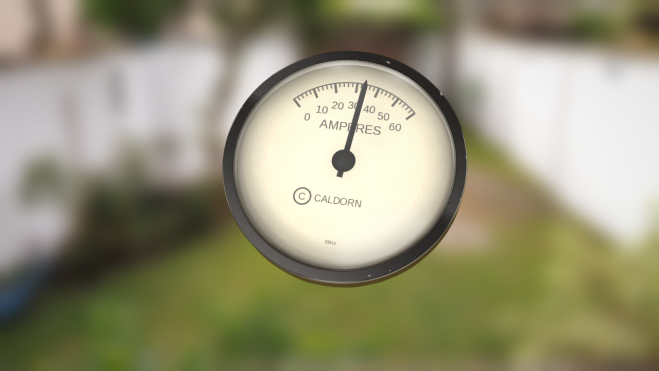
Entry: 34A
